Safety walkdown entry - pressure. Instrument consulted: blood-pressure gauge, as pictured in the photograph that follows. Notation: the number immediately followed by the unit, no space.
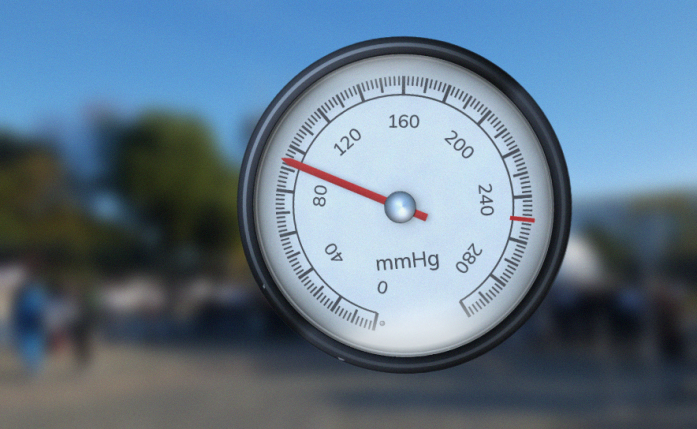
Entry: 94mmHg
